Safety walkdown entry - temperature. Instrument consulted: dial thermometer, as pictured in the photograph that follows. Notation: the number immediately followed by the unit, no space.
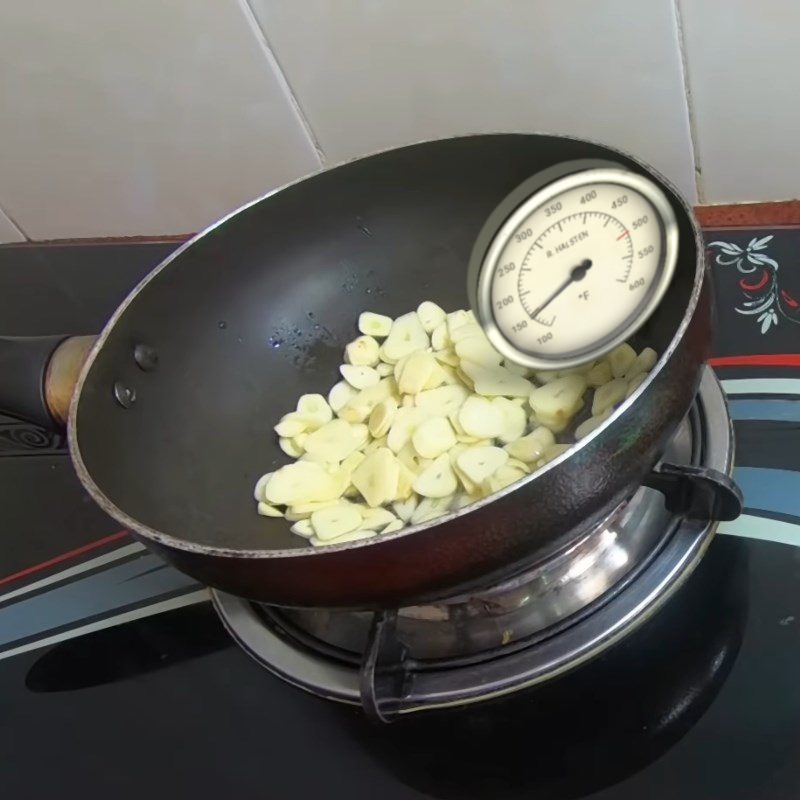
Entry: 150°F
